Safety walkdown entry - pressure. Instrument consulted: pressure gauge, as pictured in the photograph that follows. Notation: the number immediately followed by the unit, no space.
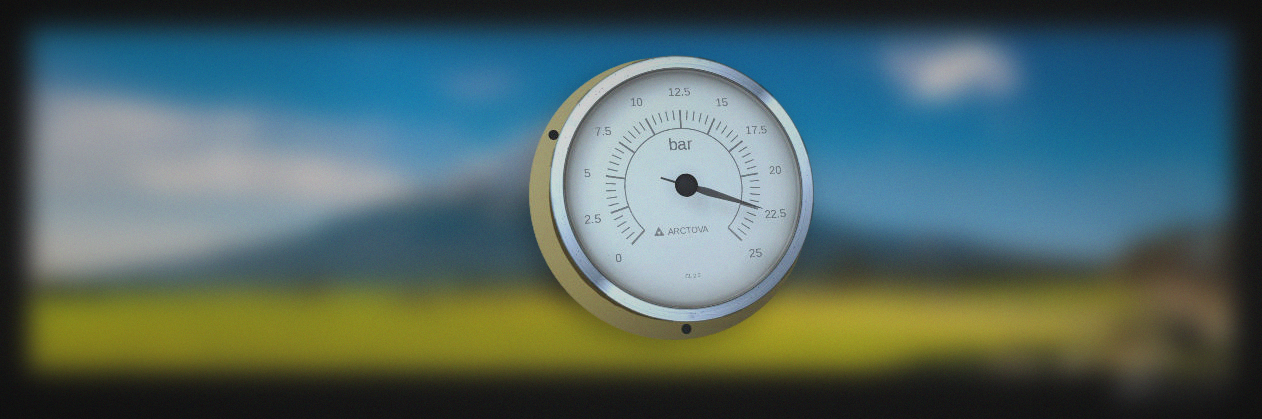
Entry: 22.5bar
